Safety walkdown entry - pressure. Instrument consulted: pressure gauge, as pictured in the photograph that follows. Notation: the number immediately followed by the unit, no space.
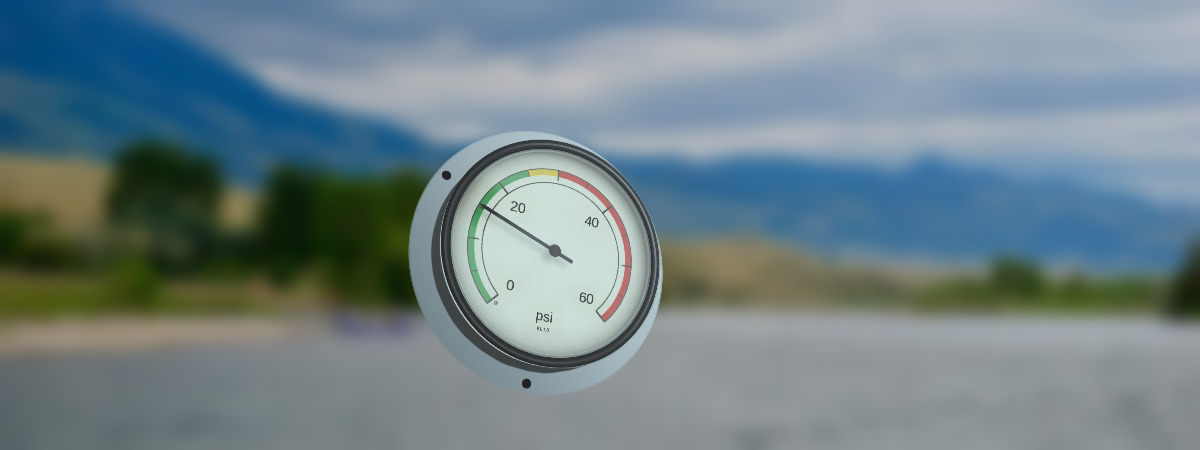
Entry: 15psi
